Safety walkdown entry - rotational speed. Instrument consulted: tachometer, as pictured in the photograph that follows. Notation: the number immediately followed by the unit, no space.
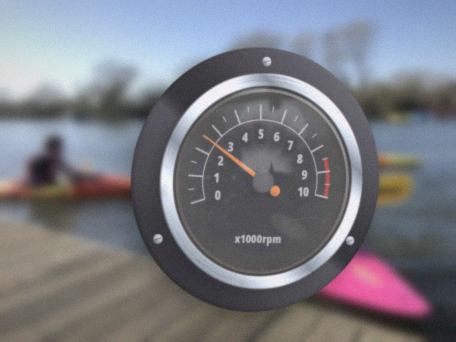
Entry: 2500rpm
